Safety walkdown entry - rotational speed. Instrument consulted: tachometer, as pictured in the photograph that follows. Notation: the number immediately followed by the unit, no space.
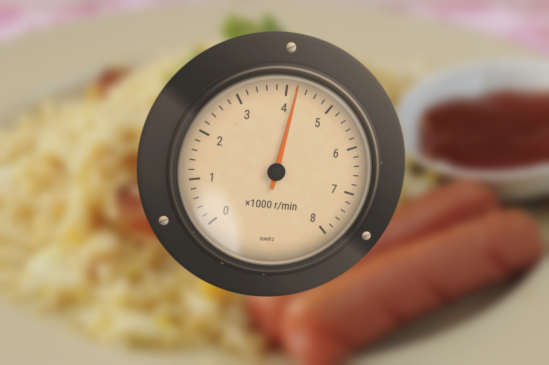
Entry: 4200rpm
